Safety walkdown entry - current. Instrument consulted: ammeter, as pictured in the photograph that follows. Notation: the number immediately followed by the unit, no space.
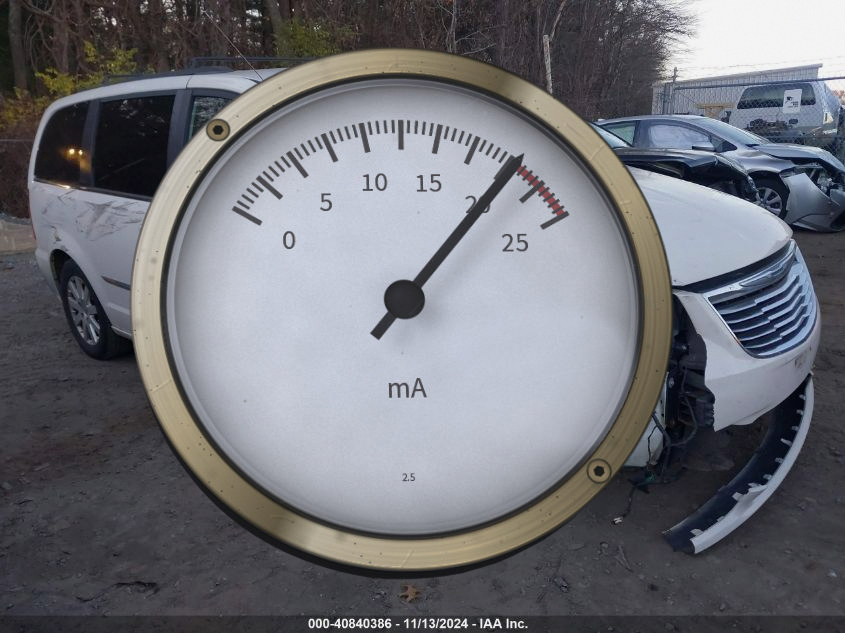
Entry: 20.5mA
